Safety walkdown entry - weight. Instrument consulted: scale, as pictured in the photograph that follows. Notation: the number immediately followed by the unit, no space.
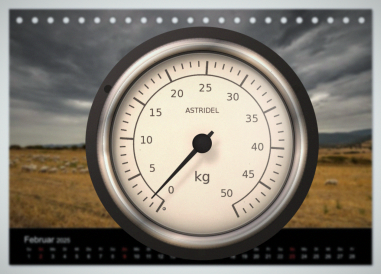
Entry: 1.5kg
